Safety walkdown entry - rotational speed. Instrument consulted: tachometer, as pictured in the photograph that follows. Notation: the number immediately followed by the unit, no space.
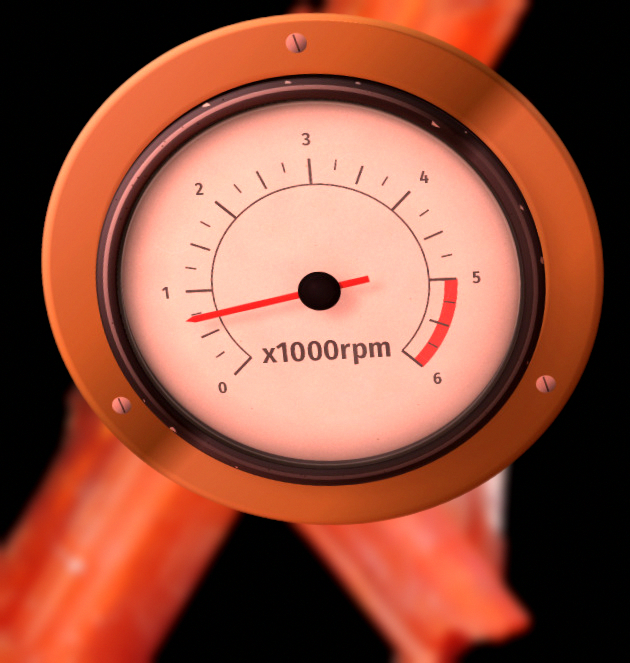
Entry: 750rpm
